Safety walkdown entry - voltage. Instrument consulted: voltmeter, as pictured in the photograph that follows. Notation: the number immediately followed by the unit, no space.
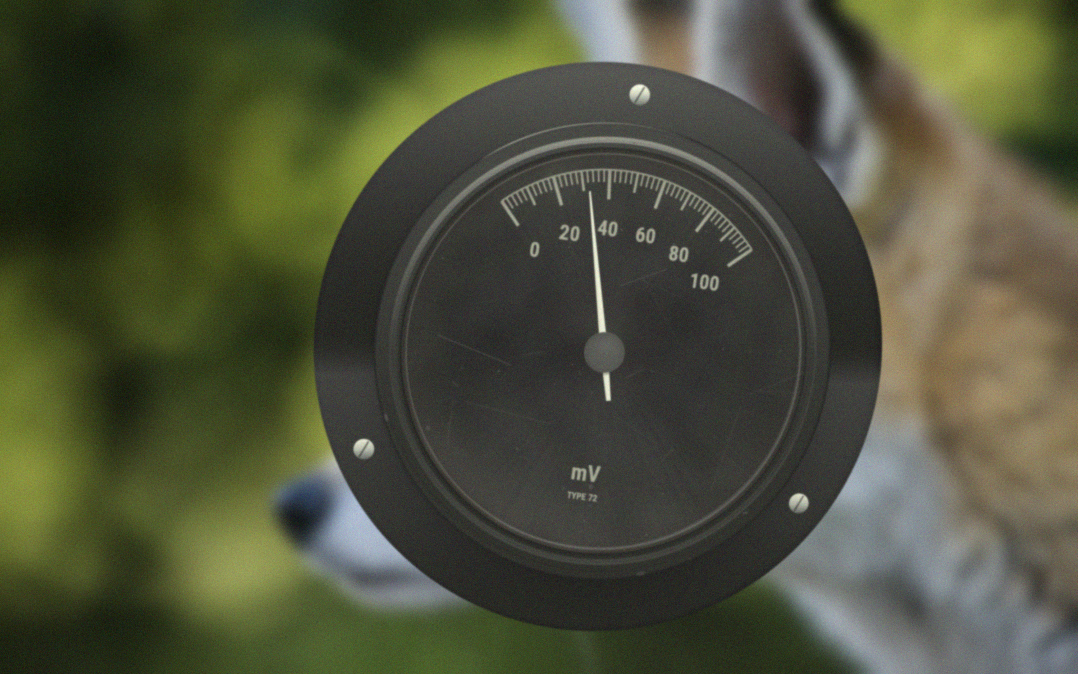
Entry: 32mV
